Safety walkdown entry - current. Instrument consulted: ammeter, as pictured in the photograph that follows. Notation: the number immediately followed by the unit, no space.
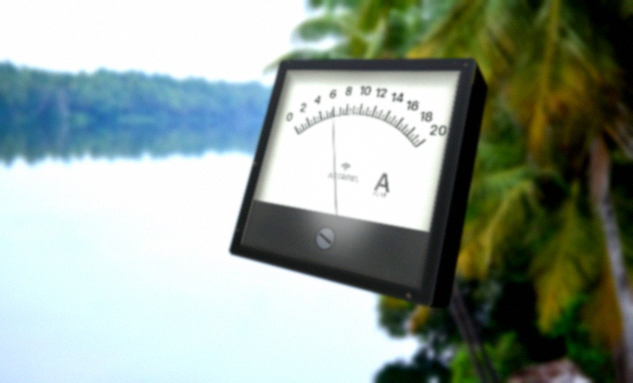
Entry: 6A
